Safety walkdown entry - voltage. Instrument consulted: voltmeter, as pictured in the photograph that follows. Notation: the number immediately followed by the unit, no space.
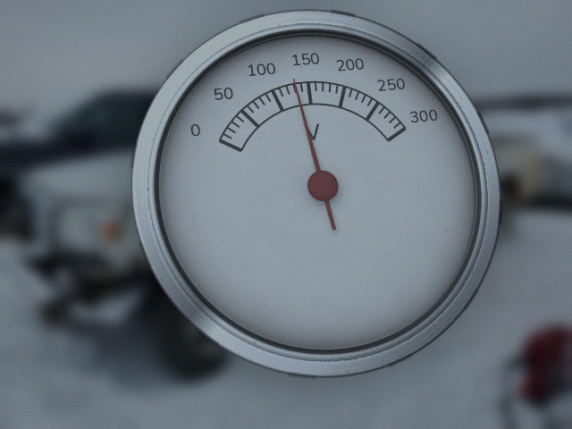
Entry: 130V
